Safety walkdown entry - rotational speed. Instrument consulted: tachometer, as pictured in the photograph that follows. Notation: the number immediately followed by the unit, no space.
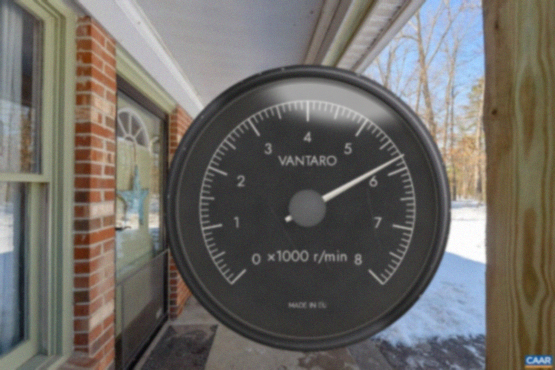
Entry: 5800rpm
